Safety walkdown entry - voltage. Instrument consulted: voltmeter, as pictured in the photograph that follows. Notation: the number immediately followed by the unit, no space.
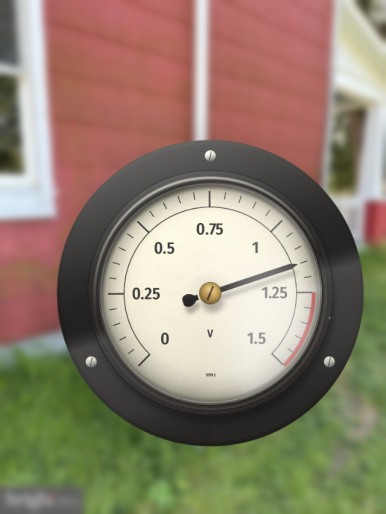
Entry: 1.15V
